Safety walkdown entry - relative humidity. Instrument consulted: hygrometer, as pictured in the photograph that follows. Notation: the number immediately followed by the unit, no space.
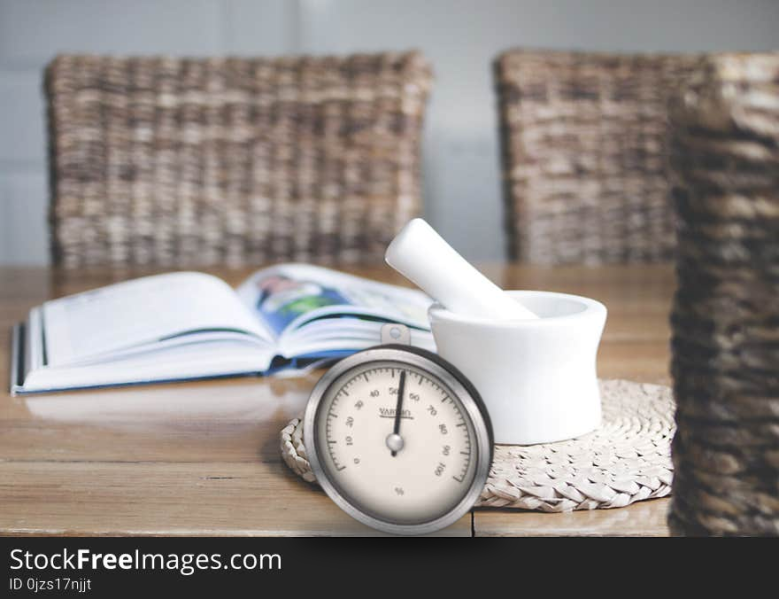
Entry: 54%
